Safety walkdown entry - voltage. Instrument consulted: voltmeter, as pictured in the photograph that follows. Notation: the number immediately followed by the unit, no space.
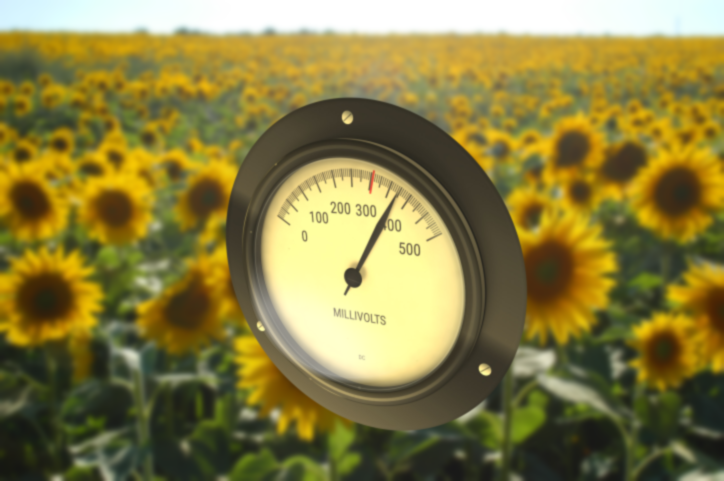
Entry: 375mV
